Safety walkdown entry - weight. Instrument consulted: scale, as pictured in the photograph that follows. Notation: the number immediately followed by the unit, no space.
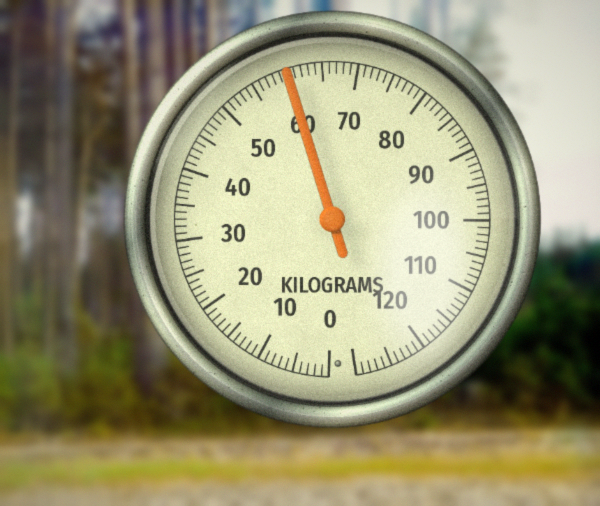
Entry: 60kg
